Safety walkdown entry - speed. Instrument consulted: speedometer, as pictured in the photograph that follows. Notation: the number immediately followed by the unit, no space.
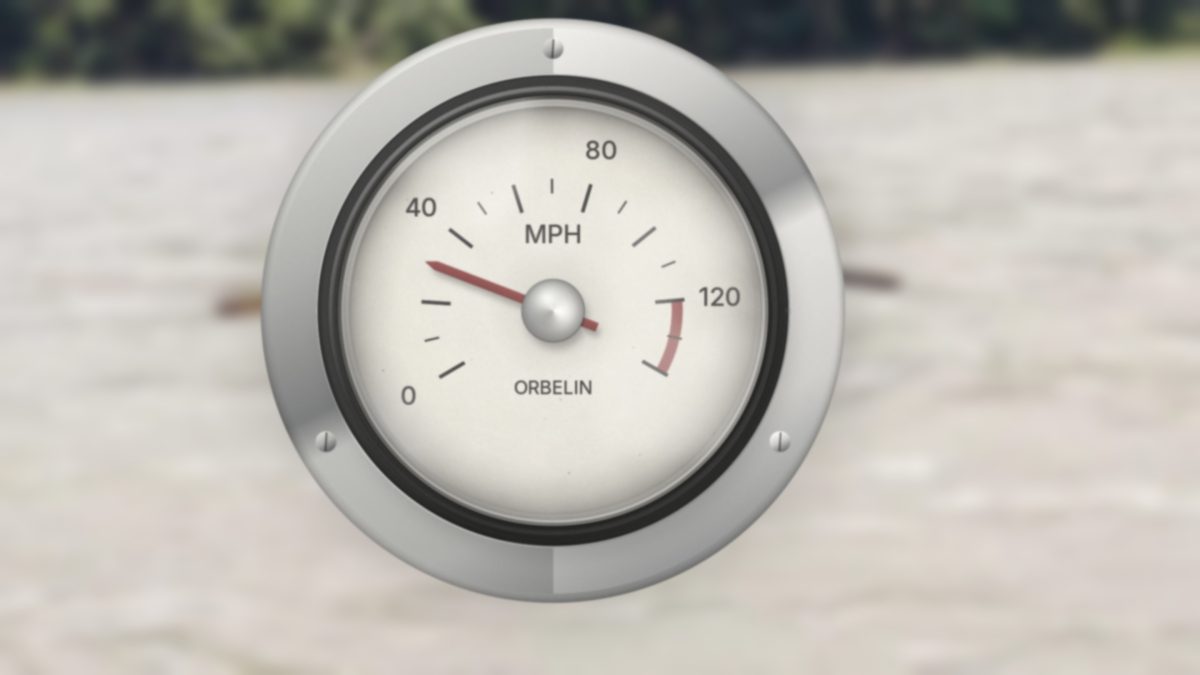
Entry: 30mph
